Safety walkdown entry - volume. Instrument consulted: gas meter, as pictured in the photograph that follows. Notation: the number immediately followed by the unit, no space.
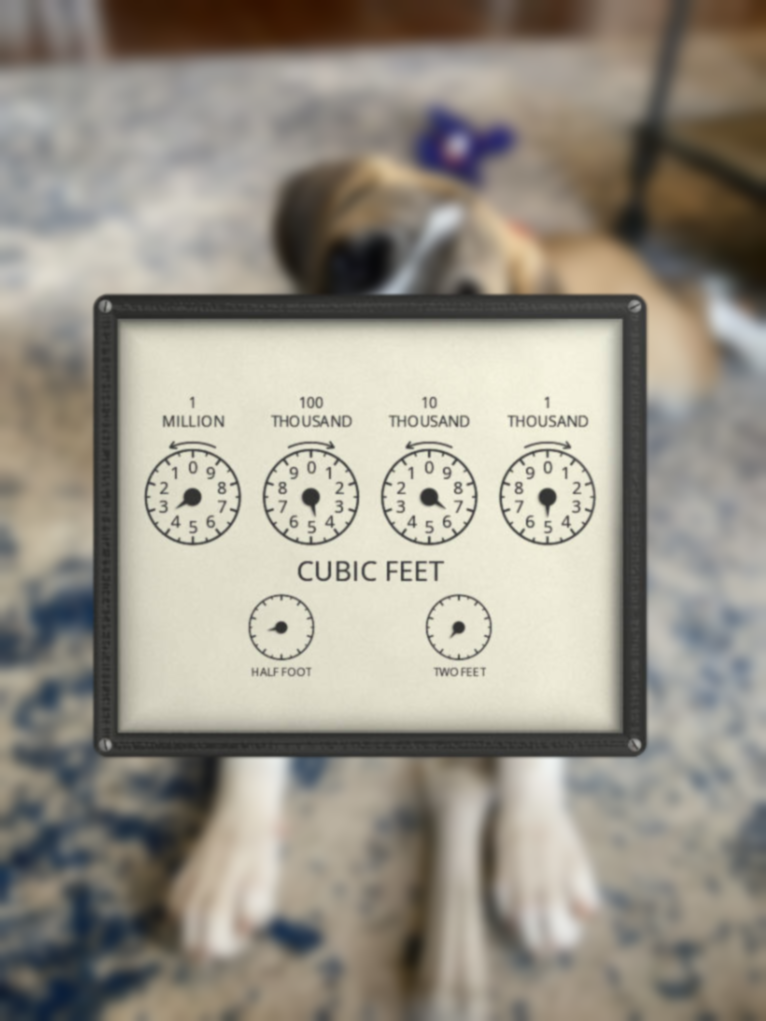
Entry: 346500ft³
